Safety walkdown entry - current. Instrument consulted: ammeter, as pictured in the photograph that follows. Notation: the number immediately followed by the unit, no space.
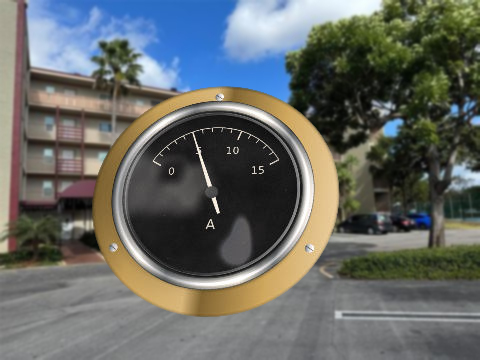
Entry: 5A
